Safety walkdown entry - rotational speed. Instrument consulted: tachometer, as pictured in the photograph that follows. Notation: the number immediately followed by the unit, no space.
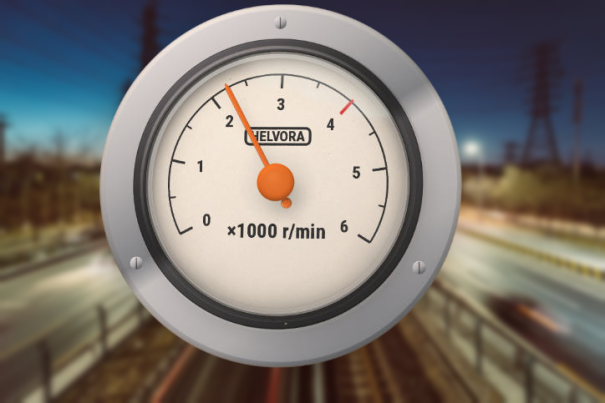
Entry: 2250rpm
